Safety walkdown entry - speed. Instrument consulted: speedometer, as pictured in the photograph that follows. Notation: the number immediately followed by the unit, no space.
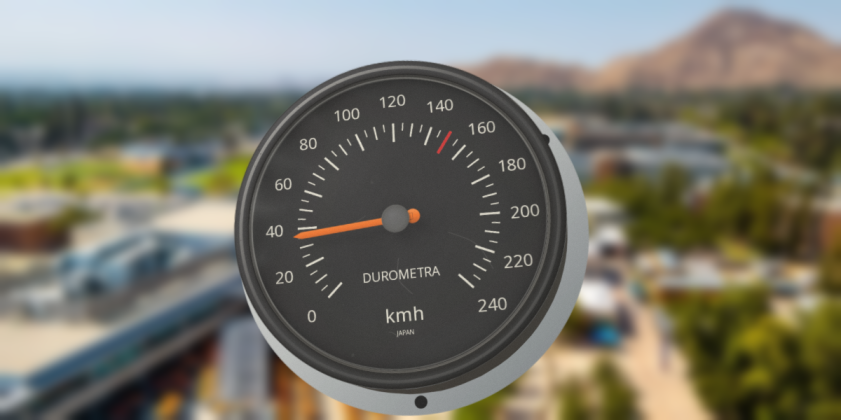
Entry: 35km/h
